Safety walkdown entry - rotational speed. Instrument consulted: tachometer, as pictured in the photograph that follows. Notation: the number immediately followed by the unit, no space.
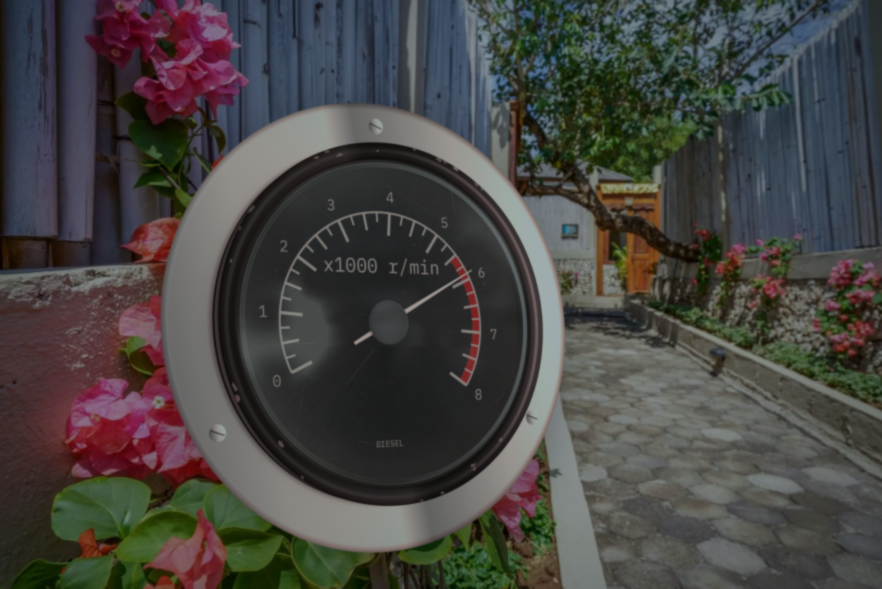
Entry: 5875rpm
